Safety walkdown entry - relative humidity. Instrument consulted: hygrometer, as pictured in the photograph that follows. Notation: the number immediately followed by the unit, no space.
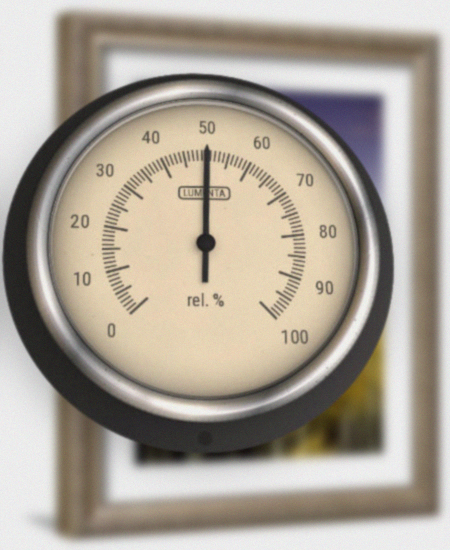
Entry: 50%
